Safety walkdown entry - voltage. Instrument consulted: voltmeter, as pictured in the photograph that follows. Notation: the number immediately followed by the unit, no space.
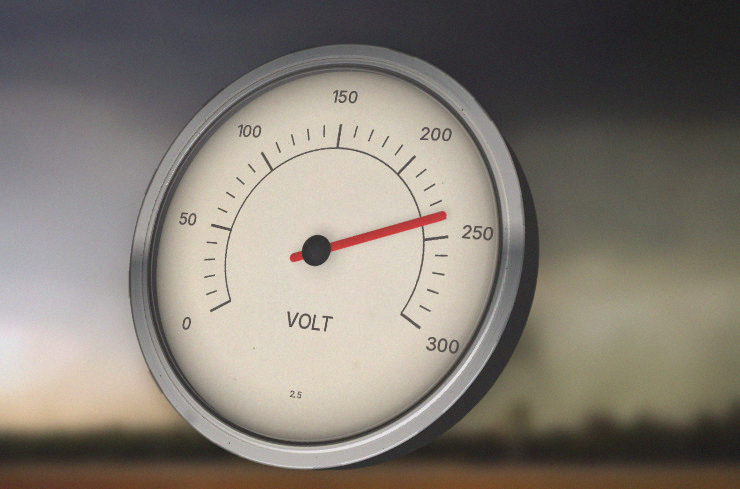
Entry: 240V
